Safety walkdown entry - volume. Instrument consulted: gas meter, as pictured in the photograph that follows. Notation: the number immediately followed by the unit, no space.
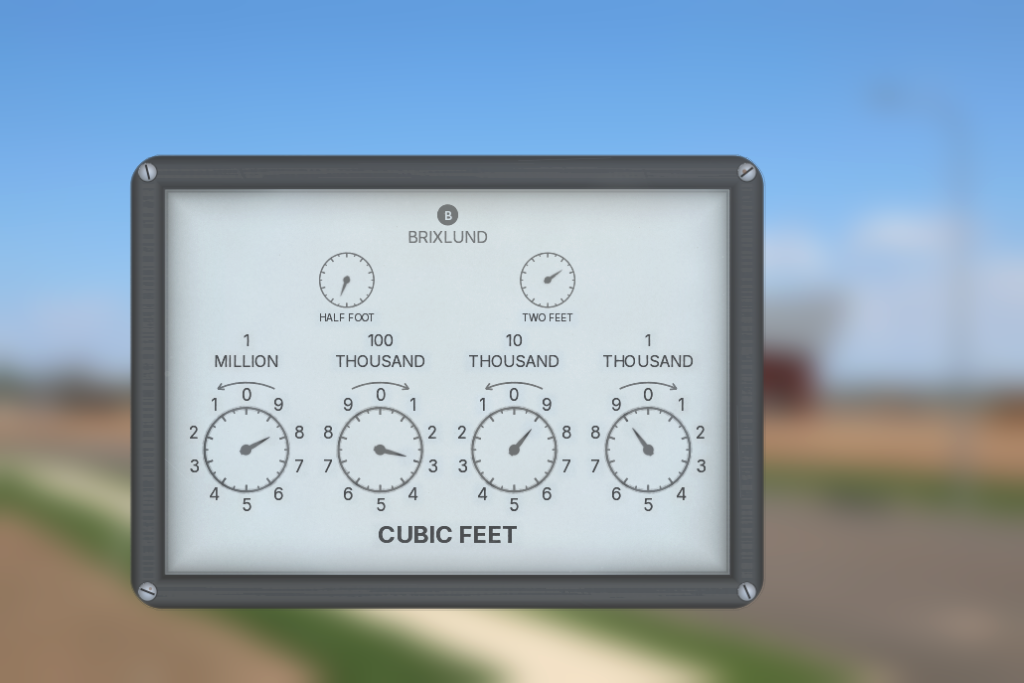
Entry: 828900ft³
